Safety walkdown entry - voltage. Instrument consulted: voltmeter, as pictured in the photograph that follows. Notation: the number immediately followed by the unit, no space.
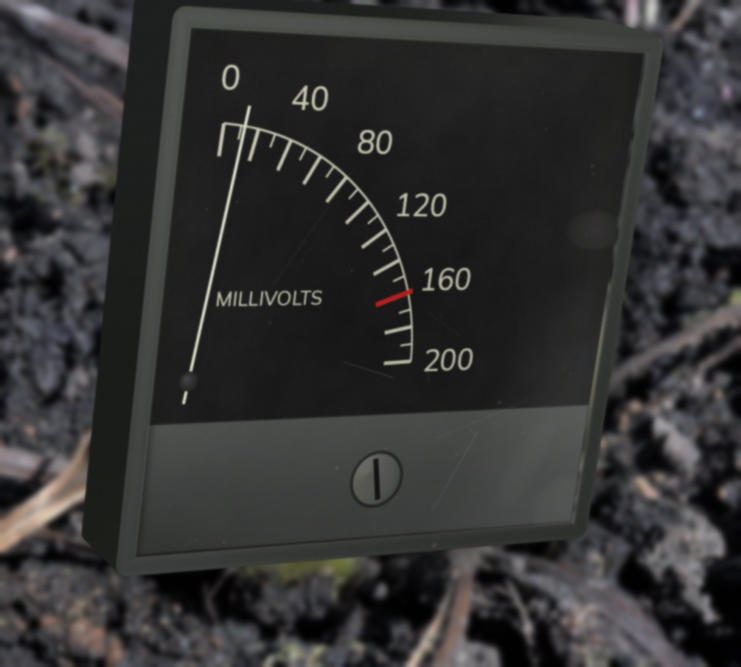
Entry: 10mV
